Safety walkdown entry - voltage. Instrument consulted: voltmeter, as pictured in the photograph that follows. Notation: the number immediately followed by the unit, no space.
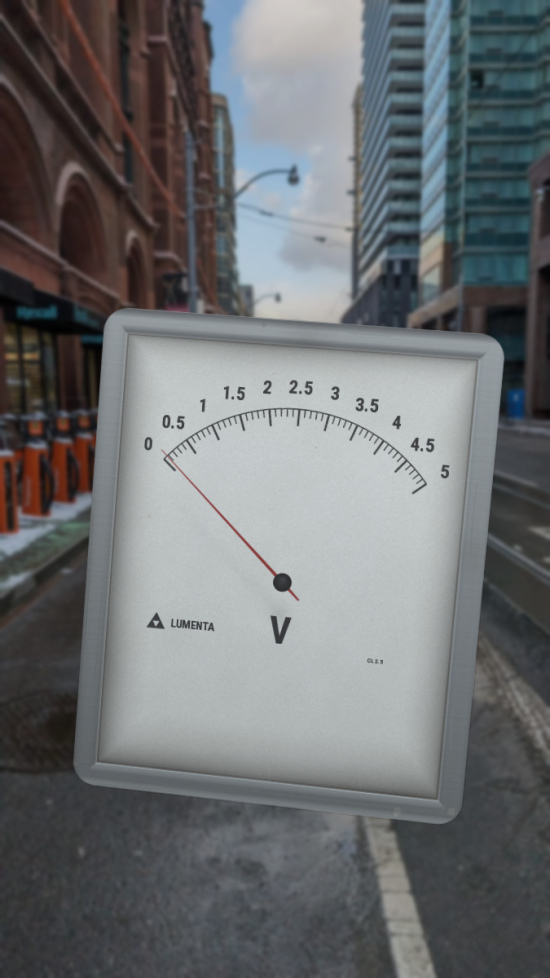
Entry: 0.1V
